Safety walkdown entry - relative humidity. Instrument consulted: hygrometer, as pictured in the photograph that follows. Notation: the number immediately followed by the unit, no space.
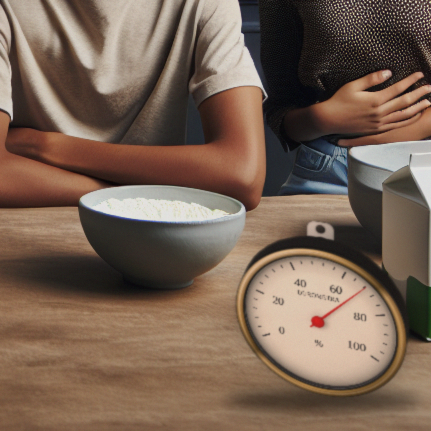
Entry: 68%
